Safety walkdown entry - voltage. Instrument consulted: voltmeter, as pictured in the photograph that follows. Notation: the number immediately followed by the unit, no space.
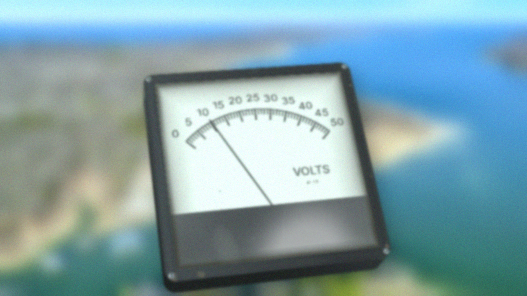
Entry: 10V
